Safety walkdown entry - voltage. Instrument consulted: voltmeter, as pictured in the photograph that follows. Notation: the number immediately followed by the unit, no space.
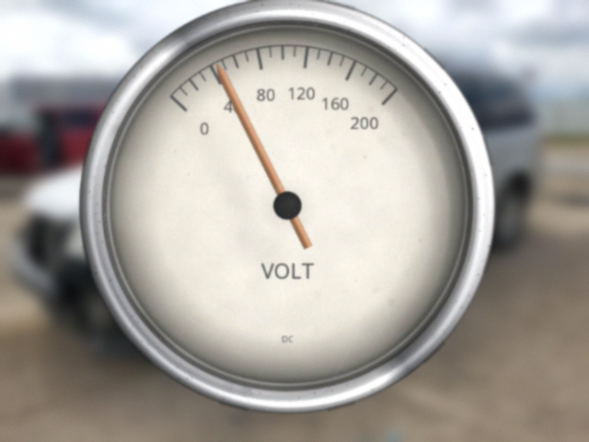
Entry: 45V
